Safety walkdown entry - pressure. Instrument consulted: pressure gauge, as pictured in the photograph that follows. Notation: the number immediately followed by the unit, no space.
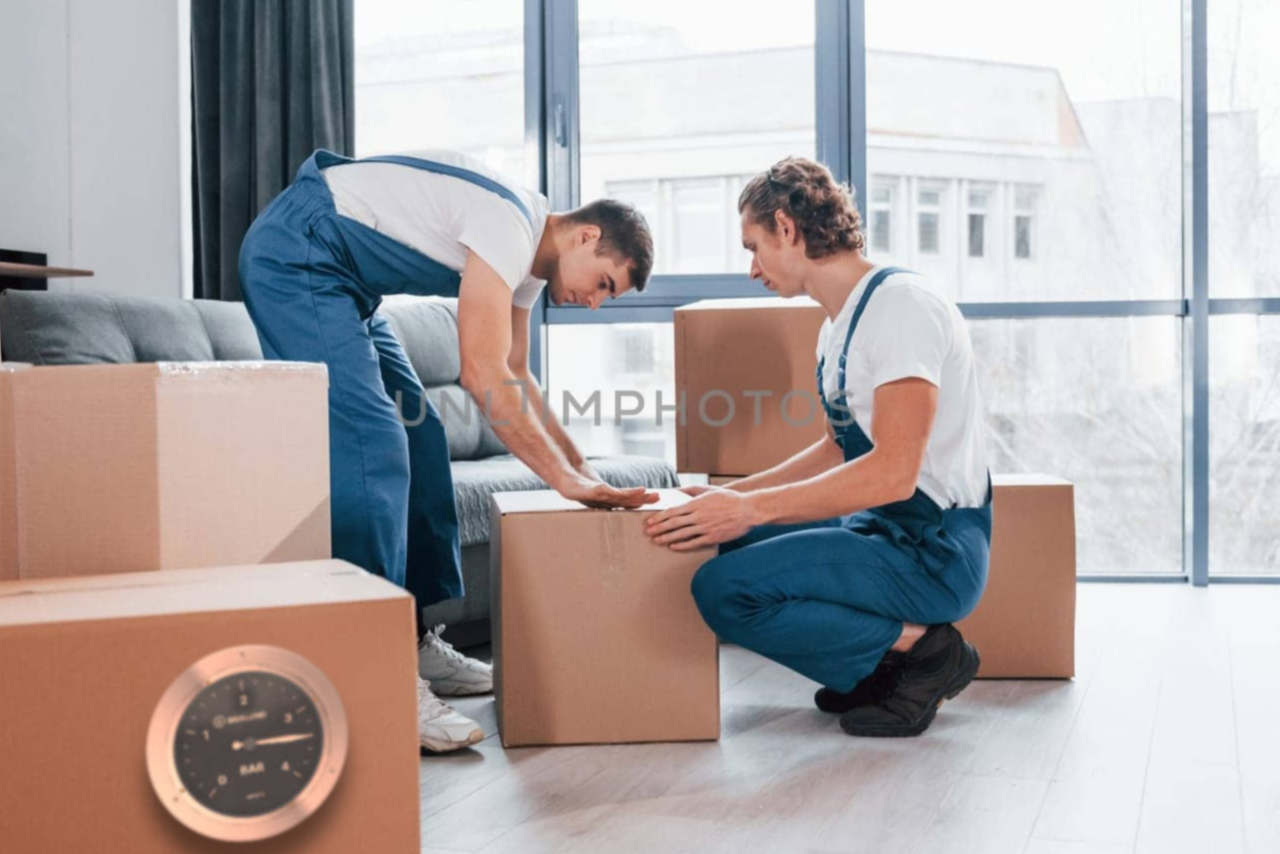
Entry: 3.4bar
